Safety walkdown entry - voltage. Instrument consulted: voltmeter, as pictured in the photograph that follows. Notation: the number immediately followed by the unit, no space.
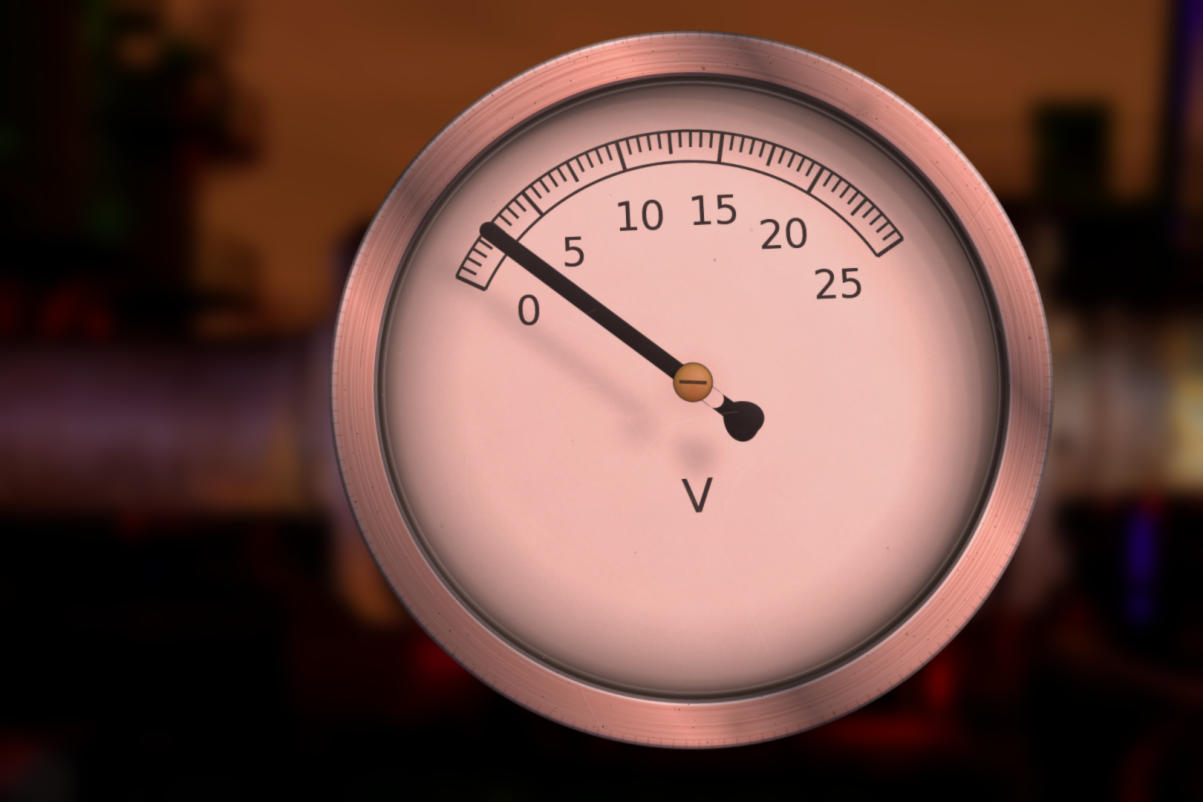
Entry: 2.5V
